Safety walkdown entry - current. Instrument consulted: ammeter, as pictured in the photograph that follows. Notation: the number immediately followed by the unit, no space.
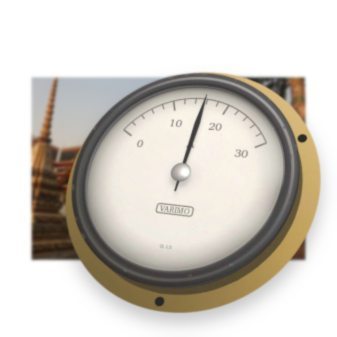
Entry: 16A
